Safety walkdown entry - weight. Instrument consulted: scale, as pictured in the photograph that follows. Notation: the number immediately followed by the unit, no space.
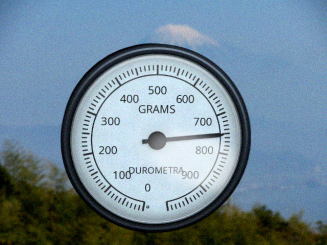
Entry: 750g
